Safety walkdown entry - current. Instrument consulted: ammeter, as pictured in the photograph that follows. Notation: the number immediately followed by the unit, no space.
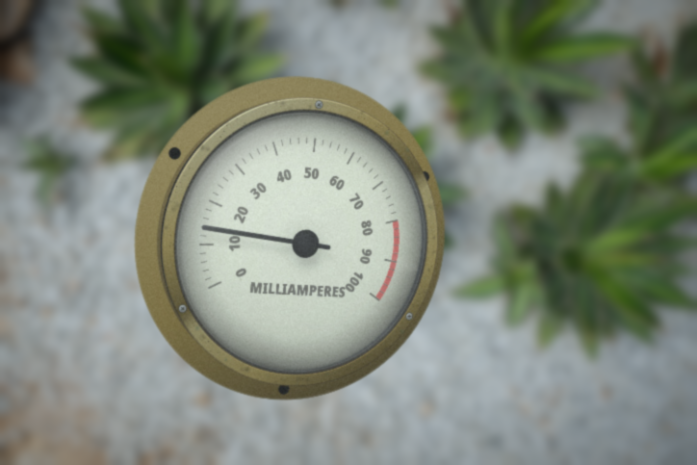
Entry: 14mA
